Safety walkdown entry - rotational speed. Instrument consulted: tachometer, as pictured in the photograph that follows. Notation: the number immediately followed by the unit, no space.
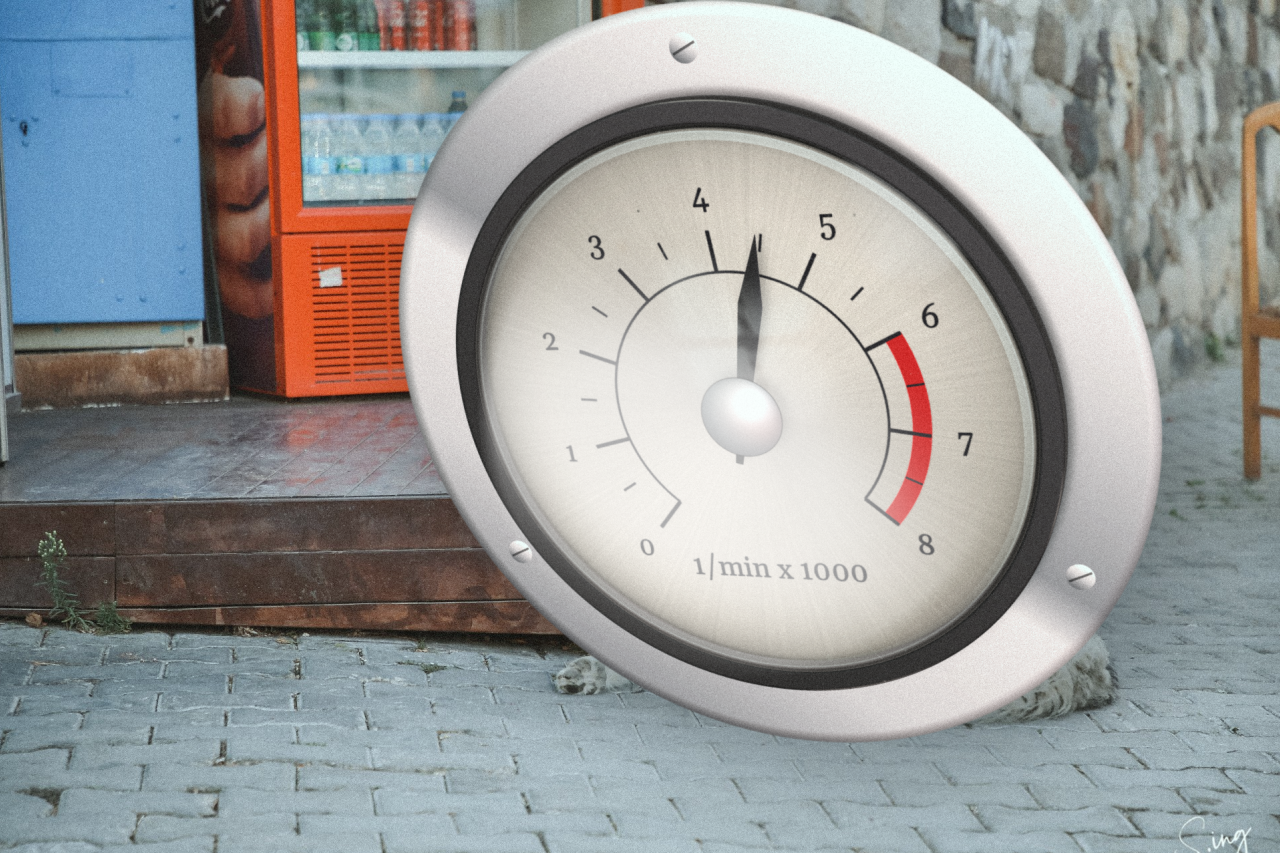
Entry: 4500rpm
